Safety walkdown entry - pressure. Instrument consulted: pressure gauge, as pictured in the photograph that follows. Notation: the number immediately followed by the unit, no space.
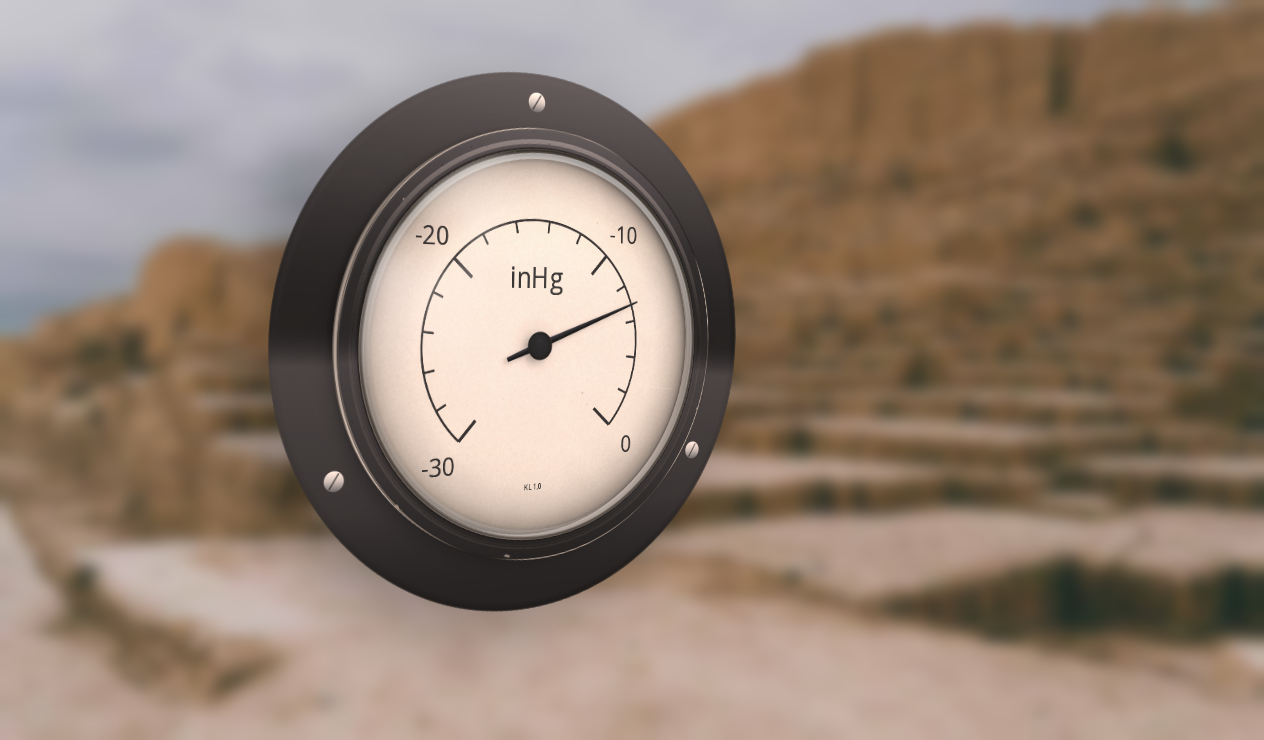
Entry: -7inHg
